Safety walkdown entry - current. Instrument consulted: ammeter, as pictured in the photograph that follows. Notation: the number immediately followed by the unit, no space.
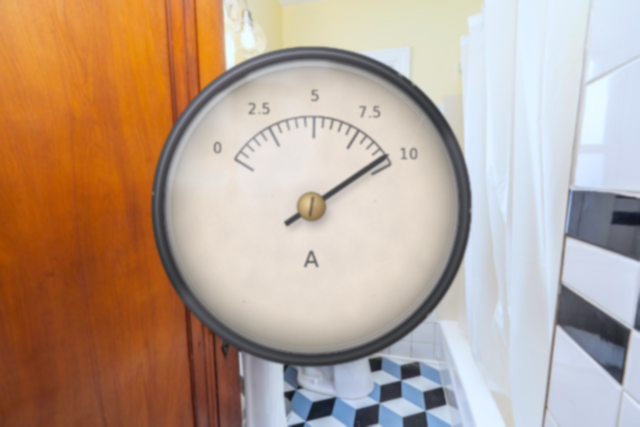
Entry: 9.5A
